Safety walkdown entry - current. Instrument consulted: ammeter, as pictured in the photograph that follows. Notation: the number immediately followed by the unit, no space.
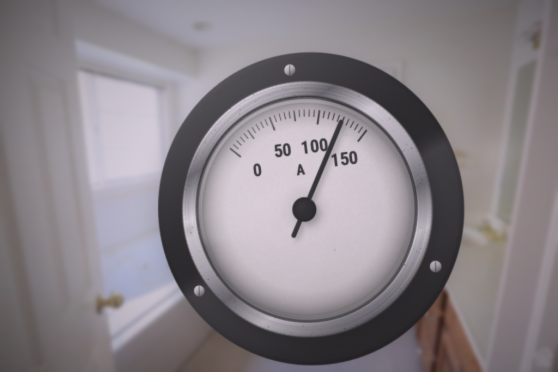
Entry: 125A
